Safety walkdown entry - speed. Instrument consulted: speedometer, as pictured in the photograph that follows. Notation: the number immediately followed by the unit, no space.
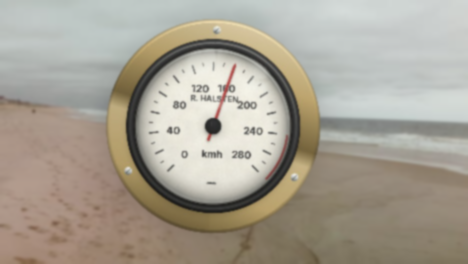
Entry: 160km/h
